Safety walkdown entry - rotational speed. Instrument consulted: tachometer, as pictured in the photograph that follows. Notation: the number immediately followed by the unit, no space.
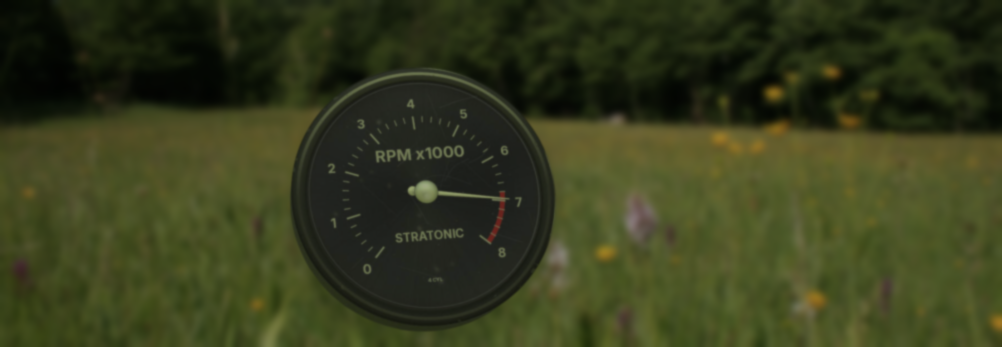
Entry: 7000rpm
